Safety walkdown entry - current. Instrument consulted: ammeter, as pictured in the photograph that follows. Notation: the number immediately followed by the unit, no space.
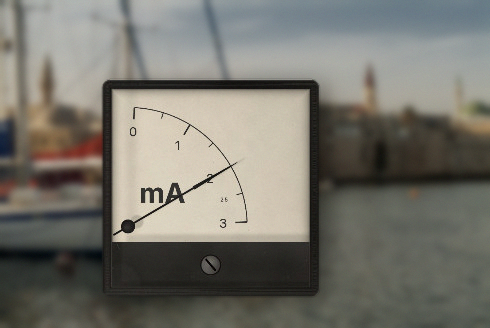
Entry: 2mA
